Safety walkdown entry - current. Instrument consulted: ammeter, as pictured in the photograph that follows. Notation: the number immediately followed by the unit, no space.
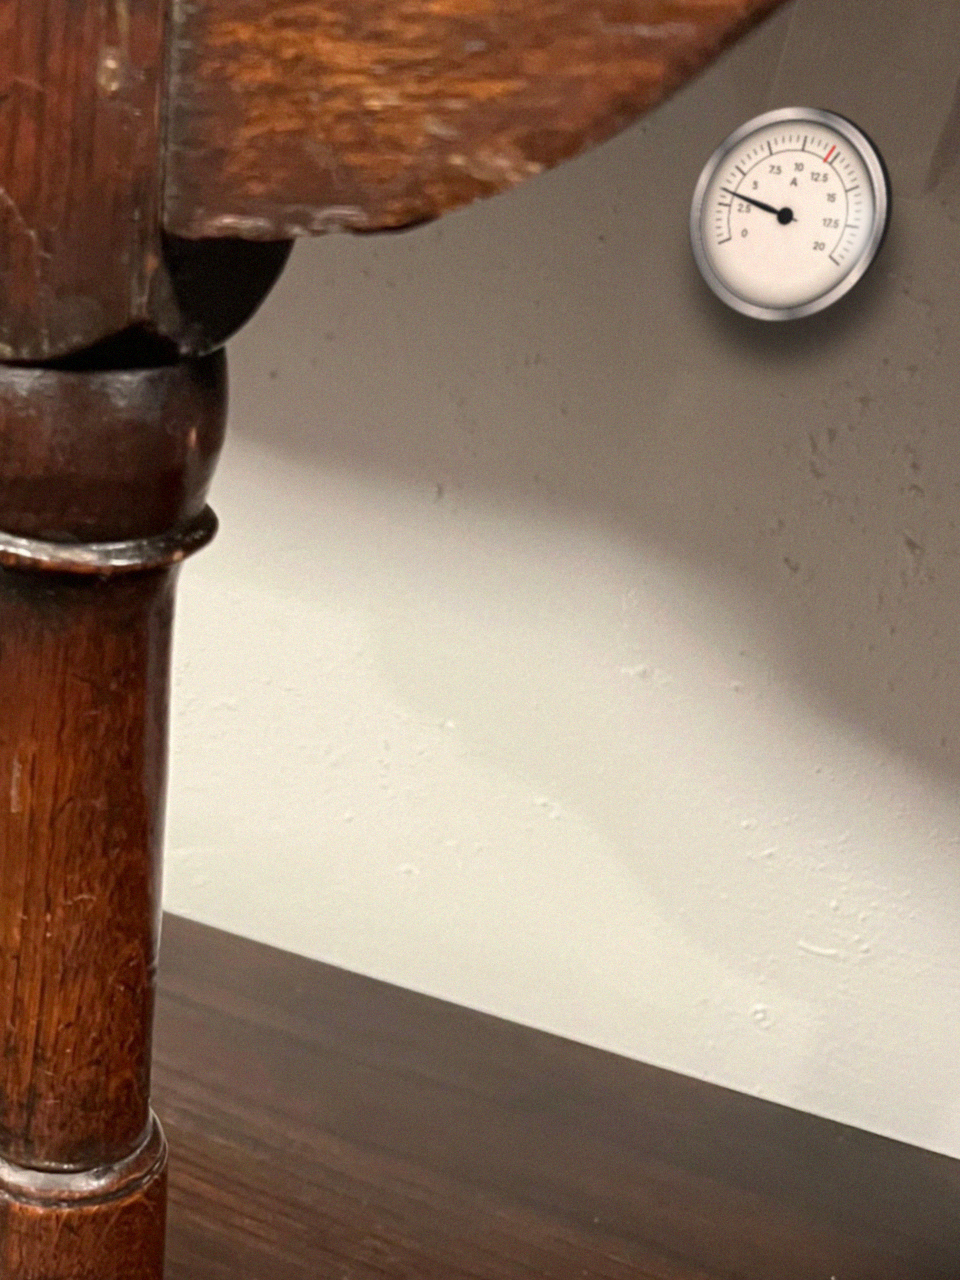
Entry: 3.5A
